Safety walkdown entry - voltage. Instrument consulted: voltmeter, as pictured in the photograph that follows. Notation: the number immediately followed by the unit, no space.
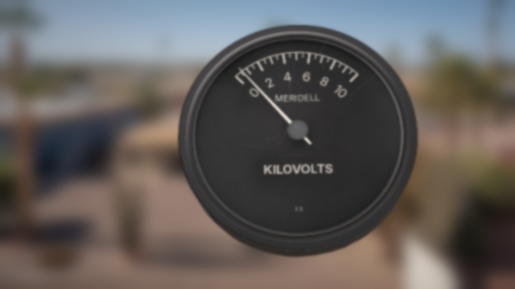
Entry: 0.5kV
